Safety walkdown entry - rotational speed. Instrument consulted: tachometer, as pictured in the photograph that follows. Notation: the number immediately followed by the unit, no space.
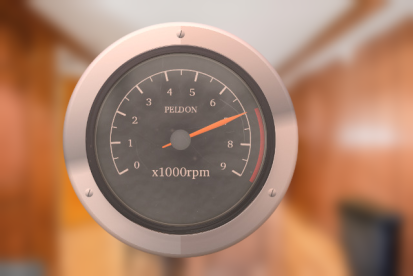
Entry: 7000rpm
